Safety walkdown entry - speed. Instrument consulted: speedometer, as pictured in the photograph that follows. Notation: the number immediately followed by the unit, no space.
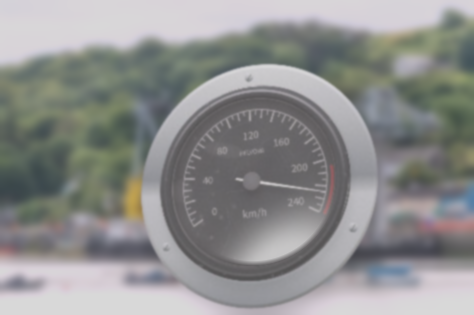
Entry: 225km/h
